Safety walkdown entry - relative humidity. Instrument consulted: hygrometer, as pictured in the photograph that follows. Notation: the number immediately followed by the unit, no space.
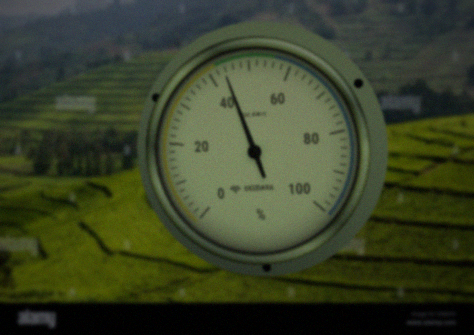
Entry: 44%
